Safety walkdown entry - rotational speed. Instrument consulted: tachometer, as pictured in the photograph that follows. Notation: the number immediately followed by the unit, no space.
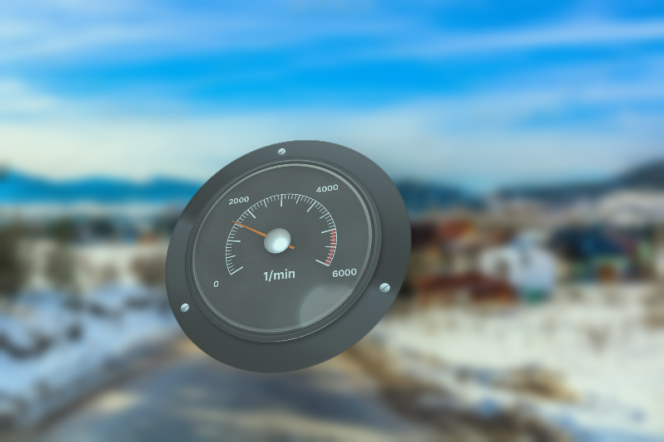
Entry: 1500rpm
